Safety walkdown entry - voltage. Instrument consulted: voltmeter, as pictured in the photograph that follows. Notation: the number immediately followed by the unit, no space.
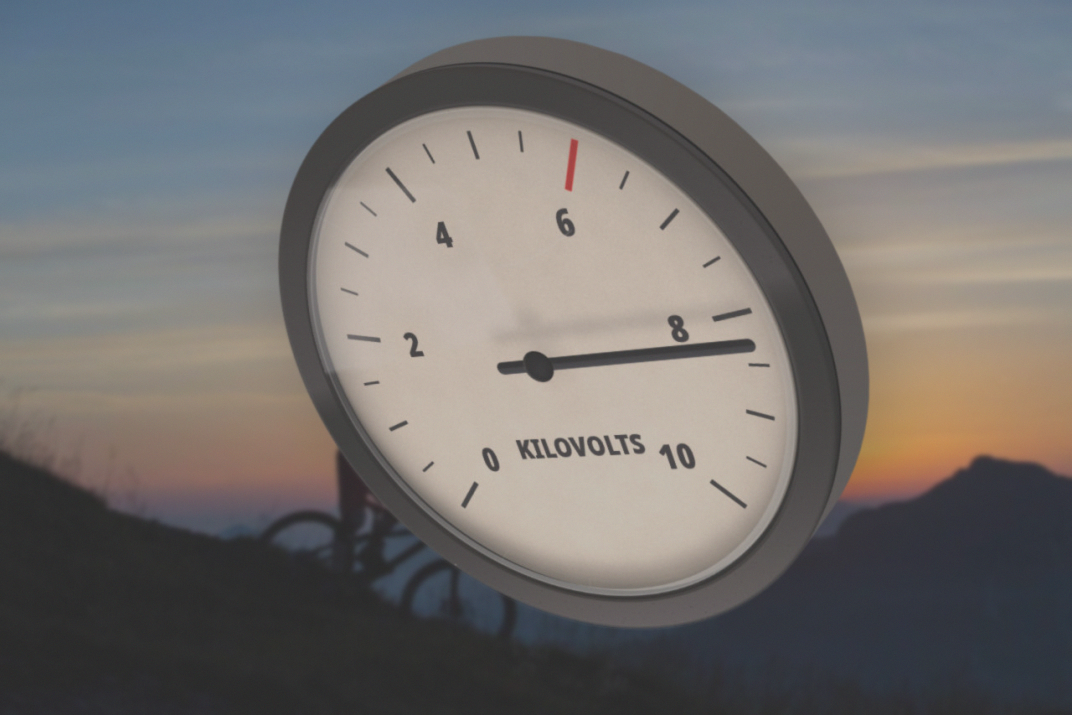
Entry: 8.25kV
